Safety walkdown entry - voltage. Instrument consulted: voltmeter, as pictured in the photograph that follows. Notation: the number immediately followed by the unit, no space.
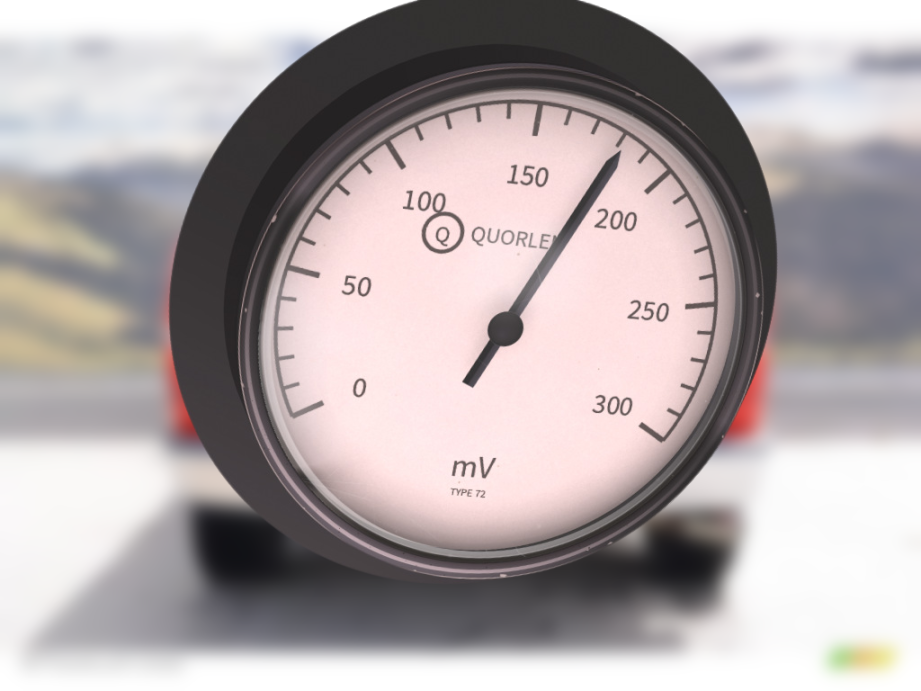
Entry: 180mV
